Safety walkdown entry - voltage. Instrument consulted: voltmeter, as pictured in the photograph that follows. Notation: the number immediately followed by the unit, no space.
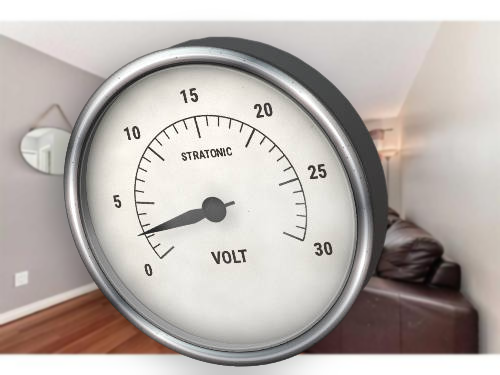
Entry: 2.5V
